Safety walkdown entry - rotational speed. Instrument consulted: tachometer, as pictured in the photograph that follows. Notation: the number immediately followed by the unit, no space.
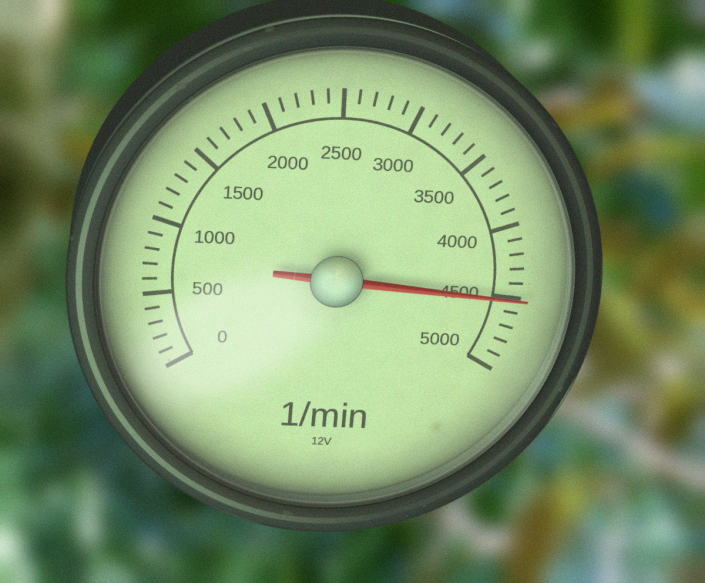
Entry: 4500rpm
